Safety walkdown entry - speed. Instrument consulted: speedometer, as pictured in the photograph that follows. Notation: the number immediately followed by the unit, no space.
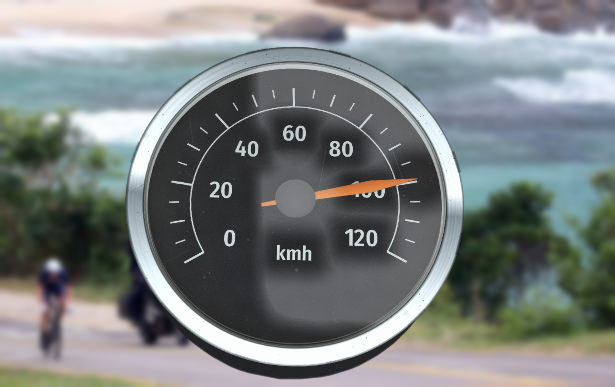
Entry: 100km/h
